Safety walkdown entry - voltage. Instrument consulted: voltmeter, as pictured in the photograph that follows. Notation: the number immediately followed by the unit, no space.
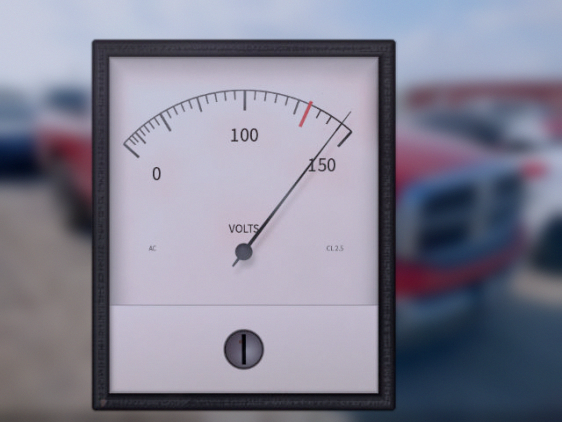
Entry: 145V
